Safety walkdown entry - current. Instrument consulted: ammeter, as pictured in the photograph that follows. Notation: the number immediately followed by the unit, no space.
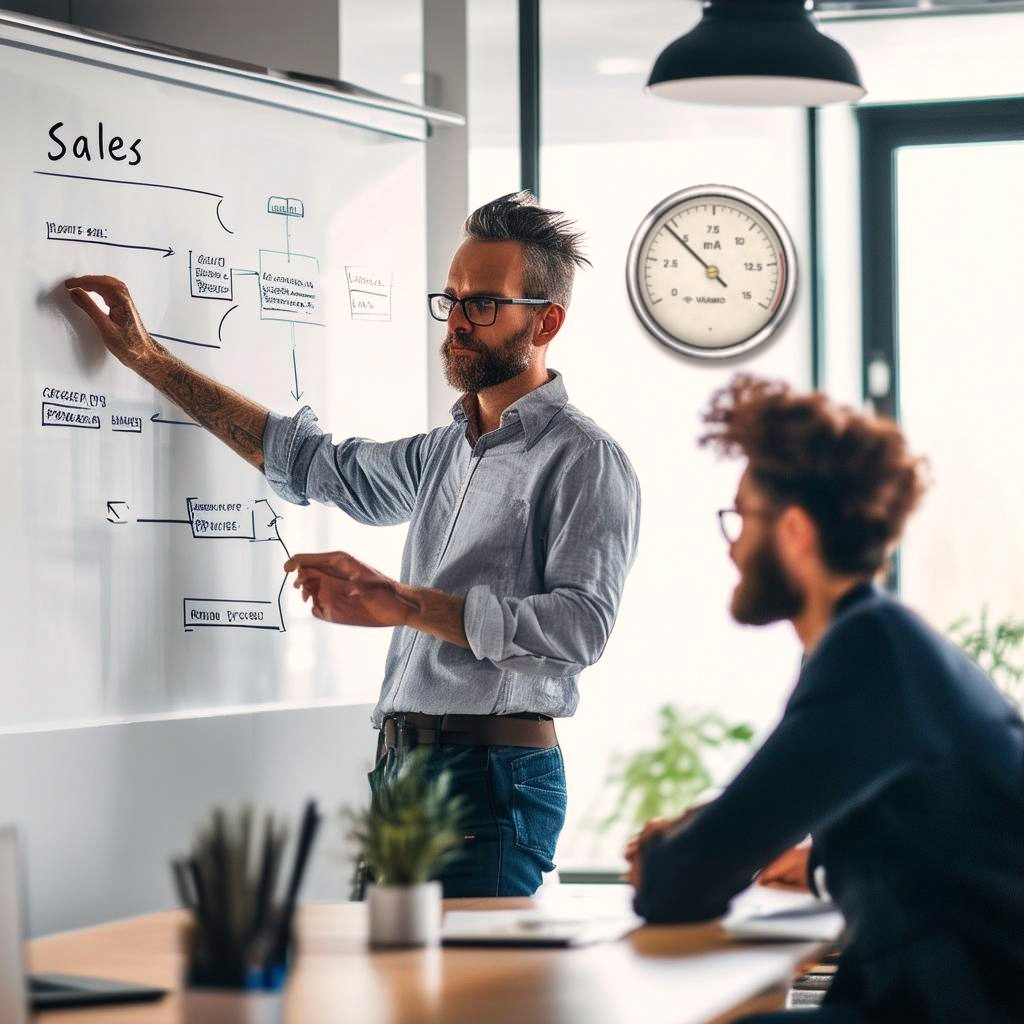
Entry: 4.5mA
